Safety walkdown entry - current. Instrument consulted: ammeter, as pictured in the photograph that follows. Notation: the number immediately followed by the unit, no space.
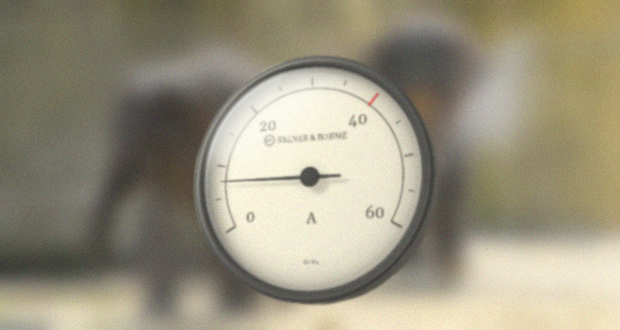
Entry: 7.5A
